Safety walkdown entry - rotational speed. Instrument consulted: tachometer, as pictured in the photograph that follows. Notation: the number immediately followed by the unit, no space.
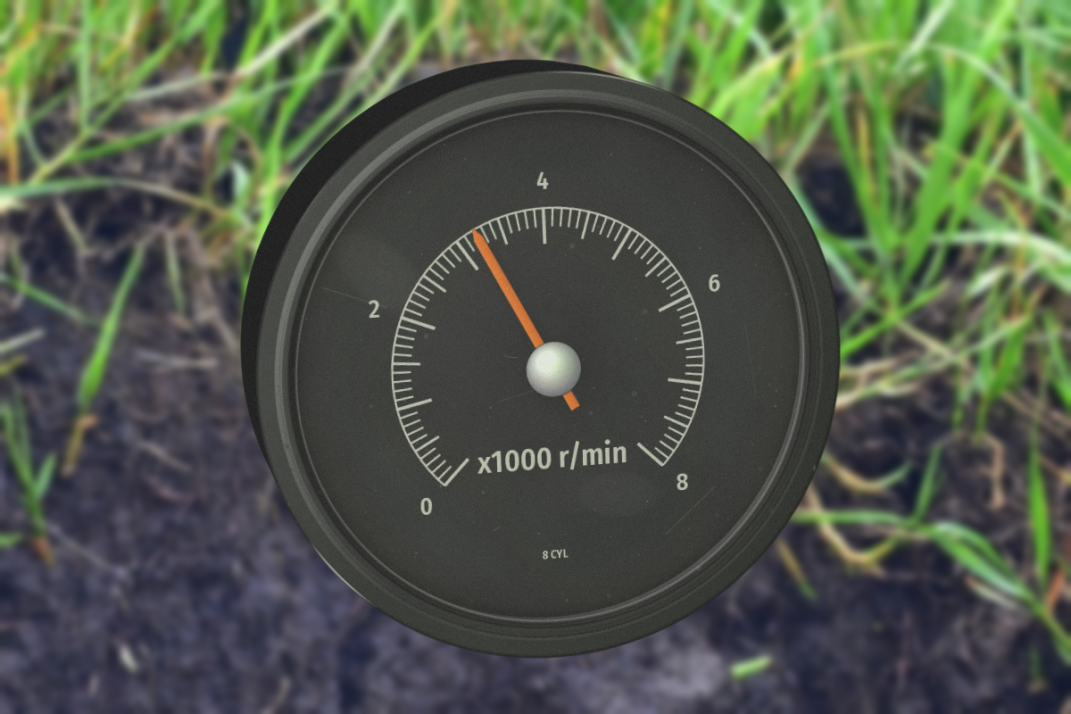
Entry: 3200rpm
